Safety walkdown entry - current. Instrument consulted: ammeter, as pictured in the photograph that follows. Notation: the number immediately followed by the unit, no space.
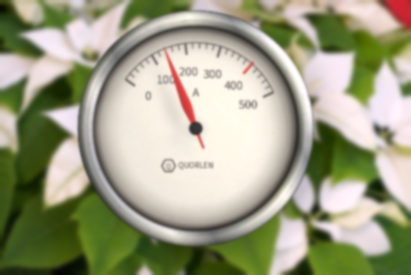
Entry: 140A
